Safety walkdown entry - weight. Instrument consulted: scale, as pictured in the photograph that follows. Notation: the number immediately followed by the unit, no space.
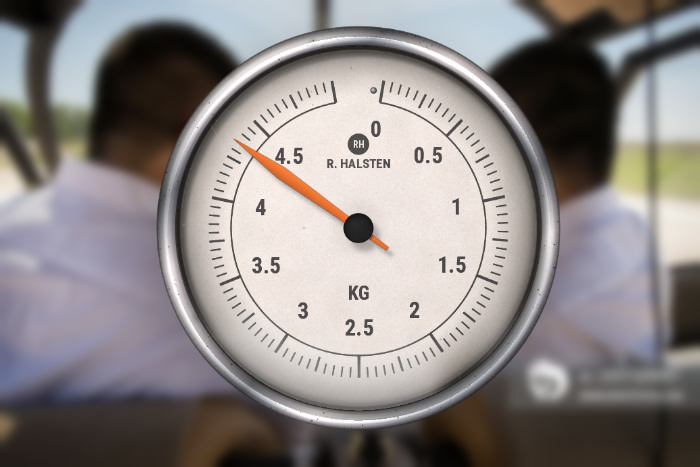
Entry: 4.35kg
